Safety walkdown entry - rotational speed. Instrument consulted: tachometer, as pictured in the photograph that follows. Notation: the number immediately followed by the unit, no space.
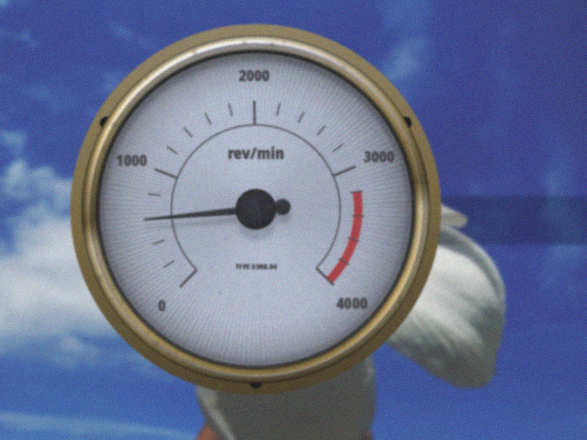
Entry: 600rpm
